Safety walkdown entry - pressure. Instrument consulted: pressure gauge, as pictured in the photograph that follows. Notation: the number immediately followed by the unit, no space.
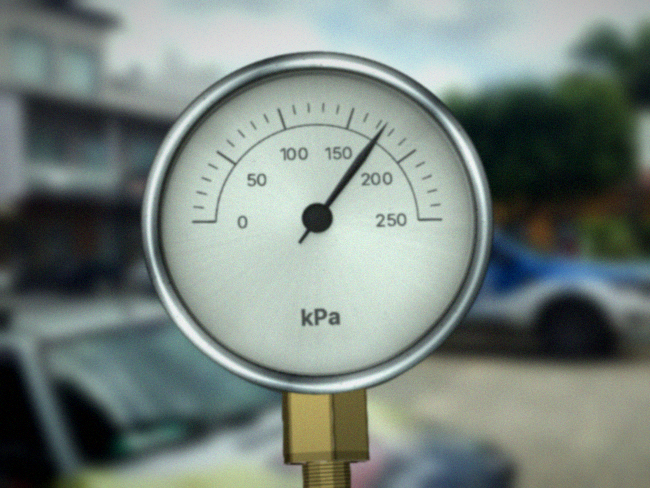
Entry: 175kPa
